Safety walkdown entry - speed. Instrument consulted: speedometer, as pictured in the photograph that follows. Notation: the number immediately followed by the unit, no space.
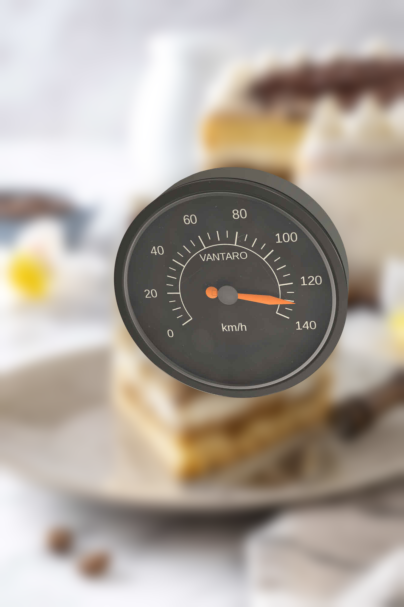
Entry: 130km/h
